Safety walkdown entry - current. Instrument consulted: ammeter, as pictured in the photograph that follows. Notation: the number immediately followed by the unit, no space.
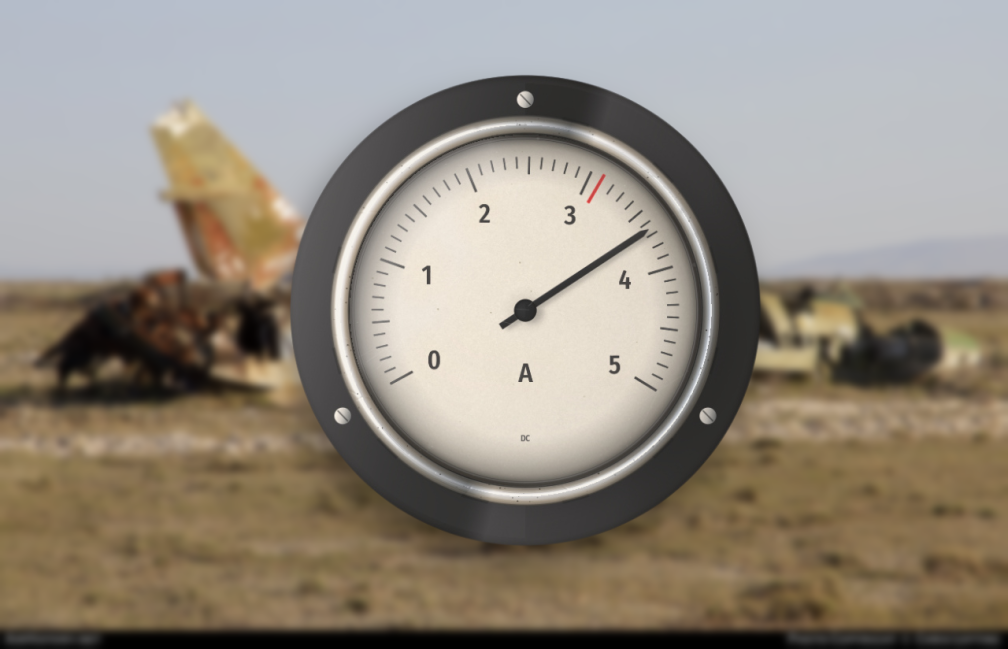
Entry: 3.65A
